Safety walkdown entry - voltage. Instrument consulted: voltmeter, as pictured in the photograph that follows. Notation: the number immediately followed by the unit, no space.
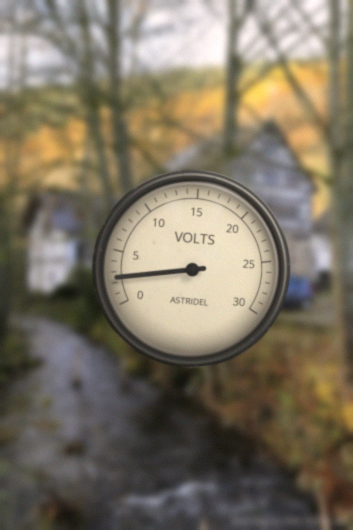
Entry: 2.5V
